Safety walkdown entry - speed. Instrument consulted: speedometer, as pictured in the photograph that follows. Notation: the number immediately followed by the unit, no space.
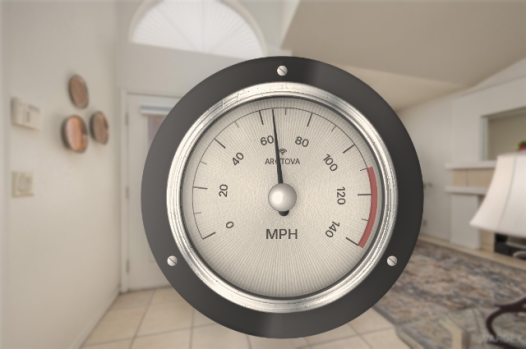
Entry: 65mph
